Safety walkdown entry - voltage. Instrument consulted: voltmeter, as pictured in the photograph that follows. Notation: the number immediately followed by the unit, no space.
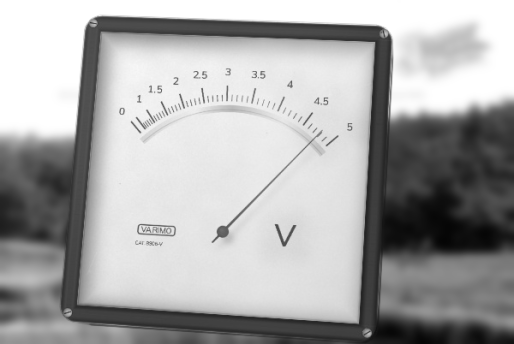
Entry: 4.8V
